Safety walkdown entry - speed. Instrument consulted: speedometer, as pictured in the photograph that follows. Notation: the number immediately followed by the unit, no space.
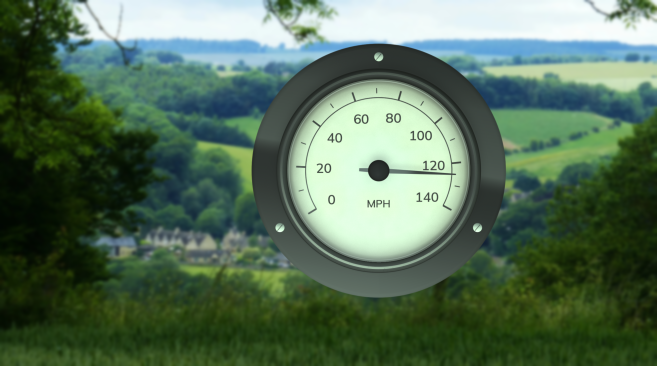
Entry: 125mph
